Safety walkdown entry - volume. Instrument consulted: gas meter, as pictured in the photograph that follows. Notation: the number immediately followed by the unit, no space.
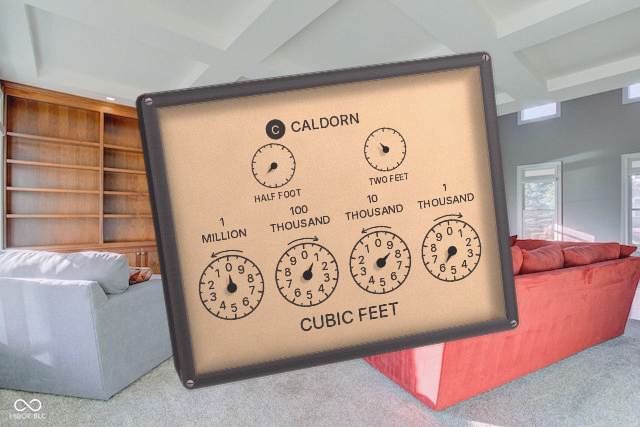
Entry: 8600ft³
